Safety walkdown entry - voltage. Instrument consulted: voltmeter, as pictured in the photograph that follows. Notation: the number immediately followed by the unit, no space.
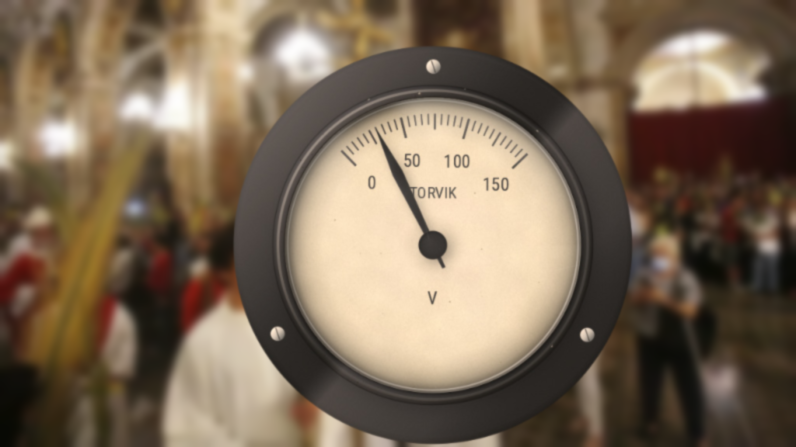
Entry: 30V
